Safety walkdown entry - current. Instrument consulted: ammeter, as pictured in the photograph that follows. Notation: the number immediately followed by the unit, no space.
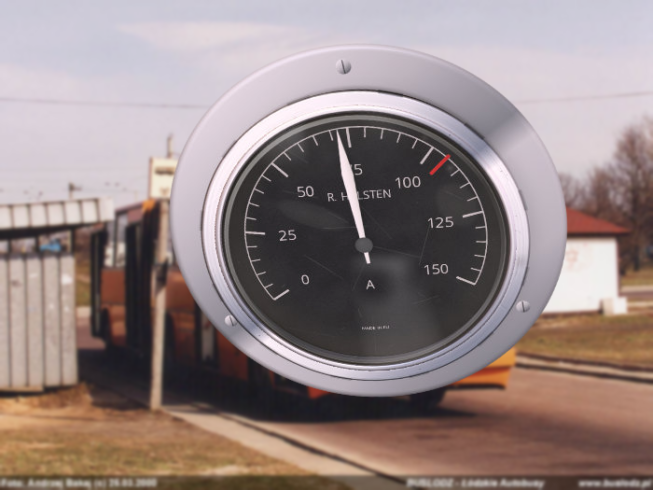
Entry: 72.5A
